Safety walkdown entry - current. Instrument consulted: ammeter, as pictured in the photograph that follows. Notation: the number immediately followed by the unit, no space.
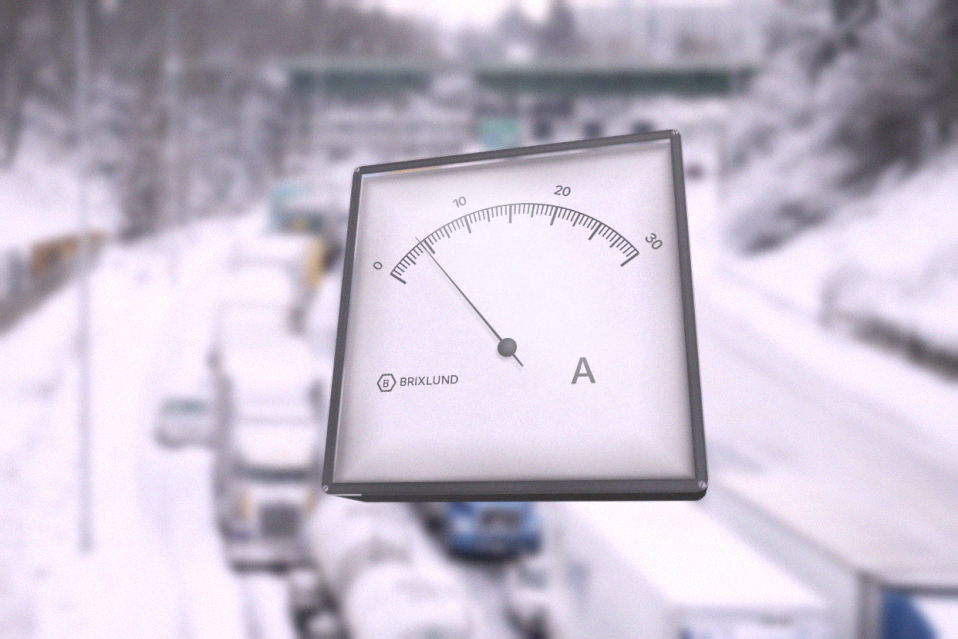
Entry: 4.5A
